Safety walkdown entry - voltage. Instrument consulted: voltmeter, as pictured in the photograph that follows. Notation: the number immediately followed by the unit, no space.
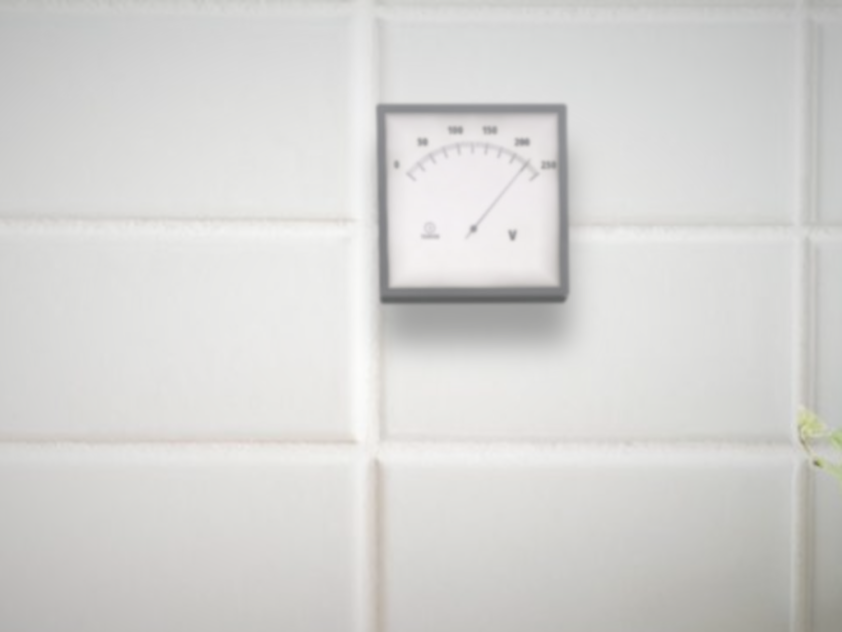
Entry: 225V
